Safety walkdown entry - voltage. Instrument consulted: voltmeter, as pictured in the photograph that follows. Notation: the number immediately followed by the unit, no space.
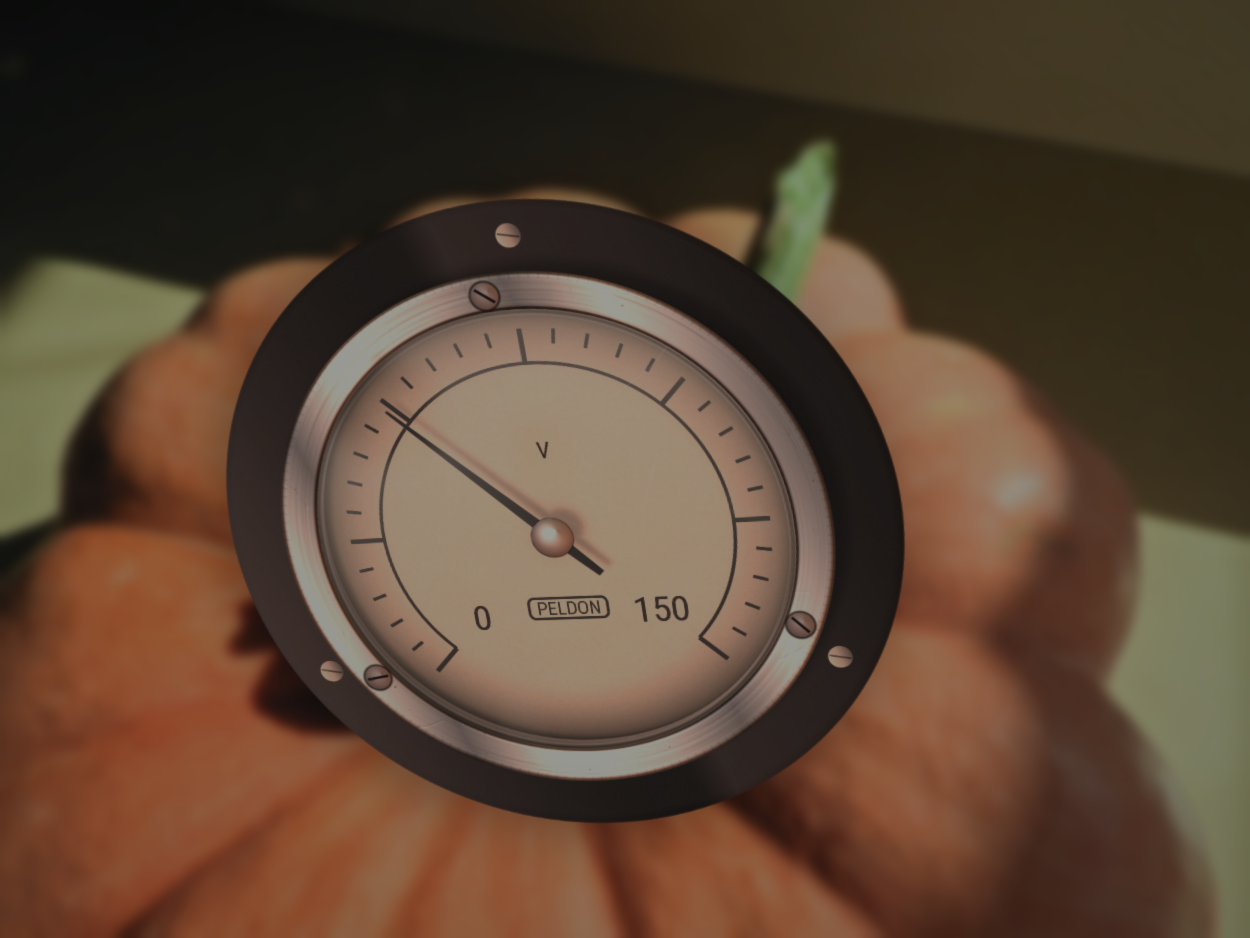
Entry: 50V
